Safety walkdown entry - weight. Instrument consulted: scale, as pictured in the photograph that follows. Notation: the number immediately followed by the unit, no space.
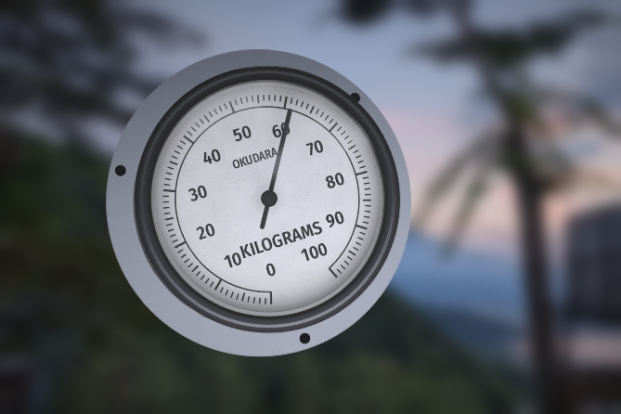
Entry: 61kg
